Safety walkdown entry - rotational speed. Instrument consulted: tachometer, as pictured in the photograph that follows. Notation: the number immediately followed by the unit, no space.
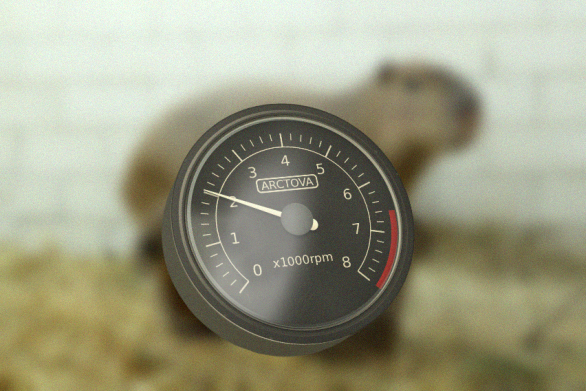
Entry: 2000rpm
